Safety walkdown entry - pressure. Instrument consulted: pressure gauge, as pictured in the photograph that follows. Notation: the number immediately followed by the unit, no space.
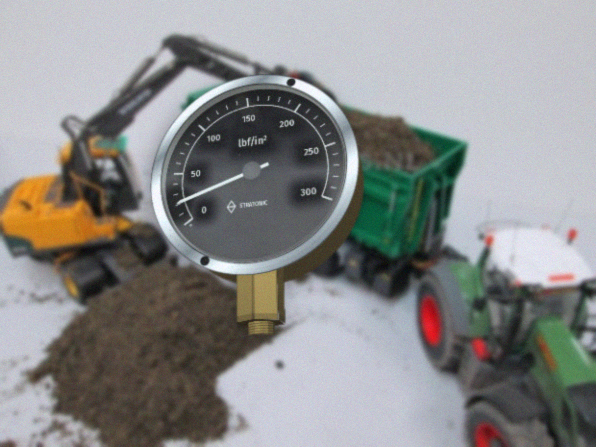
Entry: 20psi
